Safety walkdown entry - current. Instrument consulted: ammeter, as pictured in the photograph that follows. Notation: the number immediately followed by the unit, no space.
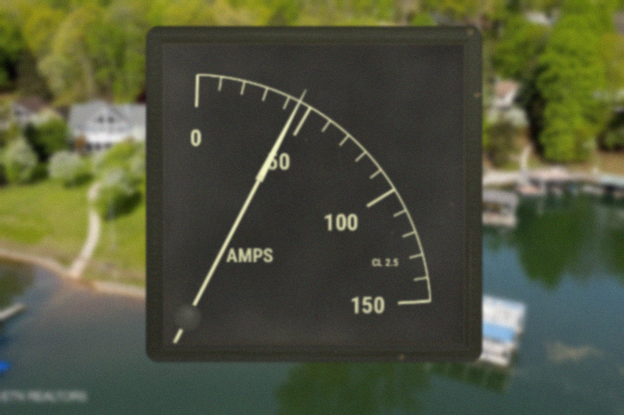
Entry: 45A
